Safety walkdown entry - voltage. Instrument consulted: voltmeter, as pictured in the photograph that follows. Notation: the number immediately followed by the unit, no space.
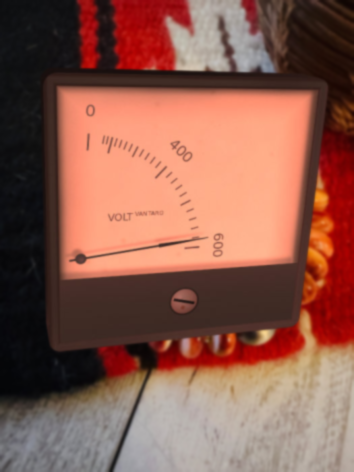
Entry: 580V
